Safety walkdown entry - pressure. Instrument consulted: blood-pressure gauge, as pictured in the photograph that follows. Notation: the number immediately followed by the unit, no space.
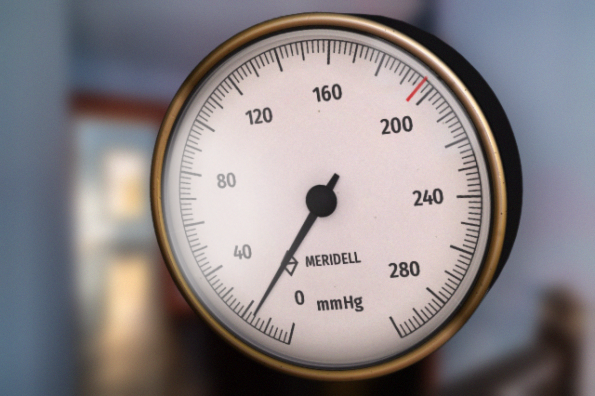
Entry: 16mmHg
